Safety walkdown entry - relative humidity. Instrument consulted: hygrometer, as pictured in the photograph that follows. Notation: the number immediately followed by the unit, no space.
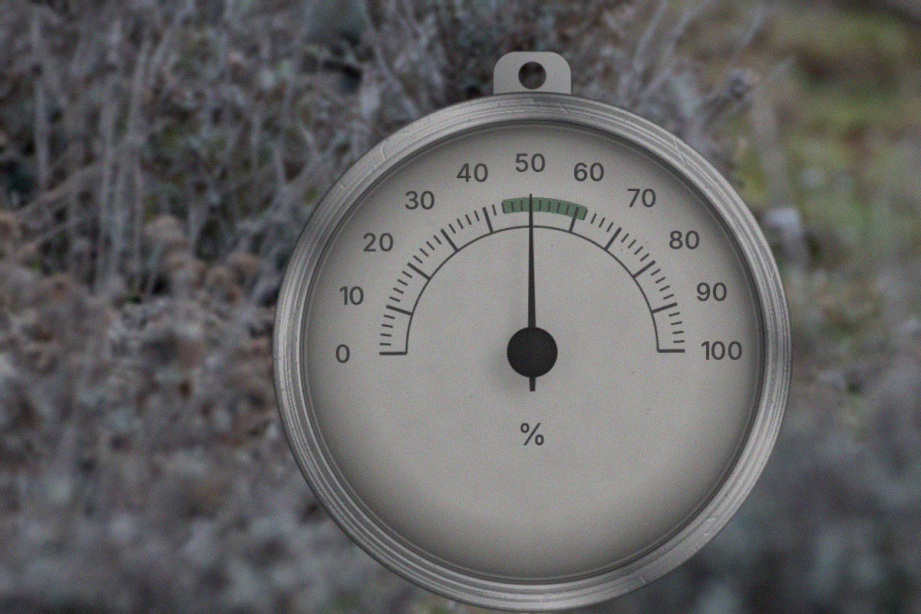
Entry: 50%
